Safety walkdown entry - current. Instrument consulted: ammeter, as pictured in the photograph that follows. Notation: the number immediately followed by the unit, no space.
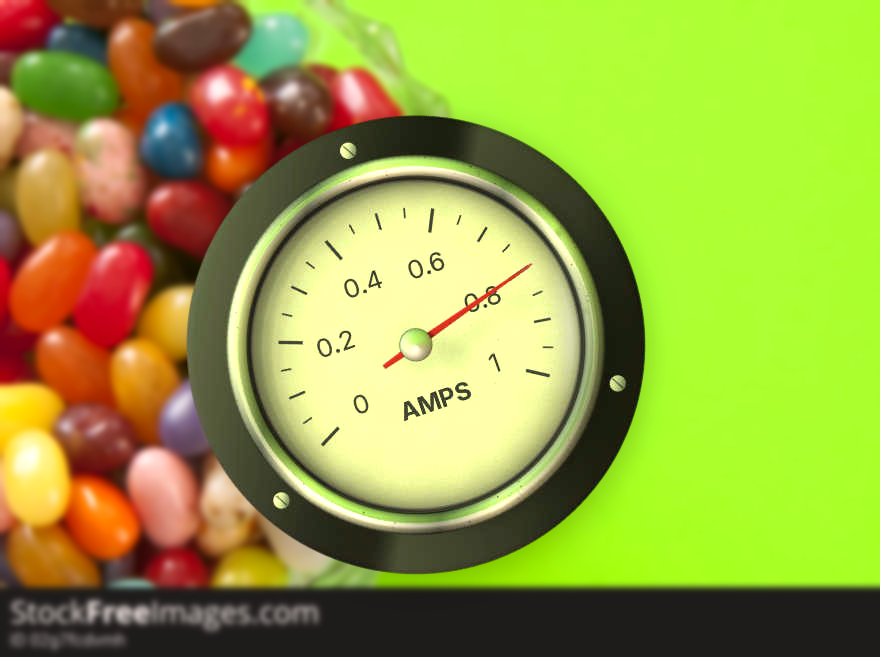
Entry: 0.8A
